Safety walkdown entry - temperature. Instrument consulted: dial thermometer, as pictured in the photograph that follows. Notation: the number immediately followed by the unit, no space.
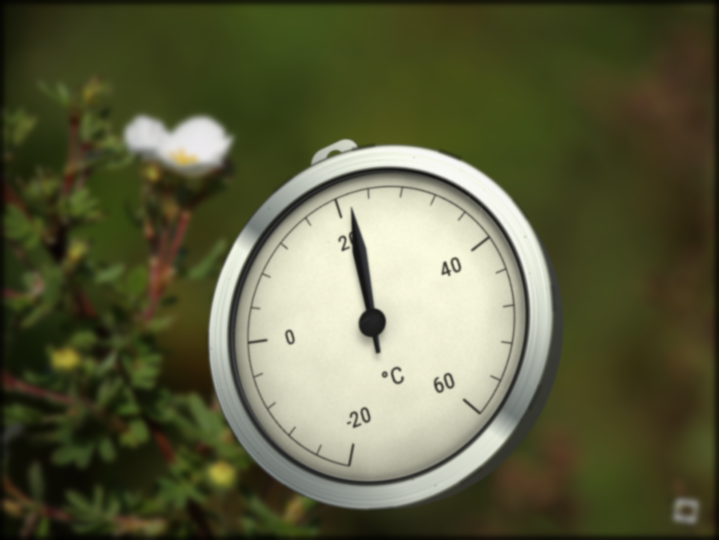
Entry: 22°C
